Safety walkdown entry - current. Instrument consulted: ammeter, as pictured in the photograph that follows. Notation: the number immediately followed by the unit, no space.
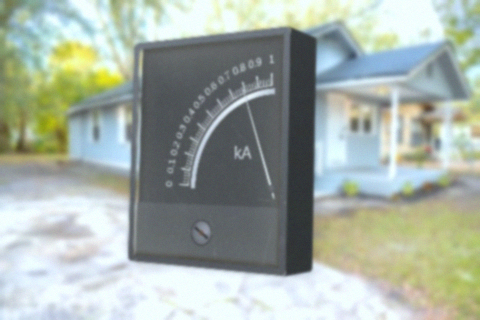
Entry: 0.8kA
